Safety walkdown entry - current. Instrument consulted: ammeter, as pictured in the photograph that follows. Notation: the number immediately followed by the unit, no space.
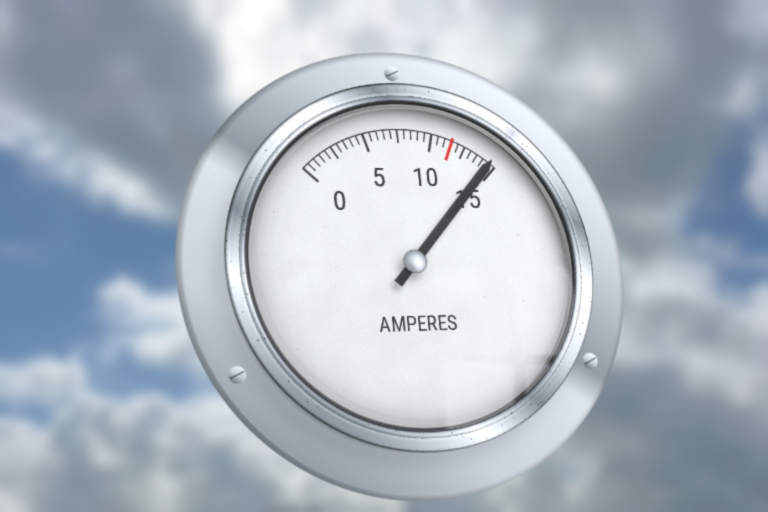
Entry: 14.5A
